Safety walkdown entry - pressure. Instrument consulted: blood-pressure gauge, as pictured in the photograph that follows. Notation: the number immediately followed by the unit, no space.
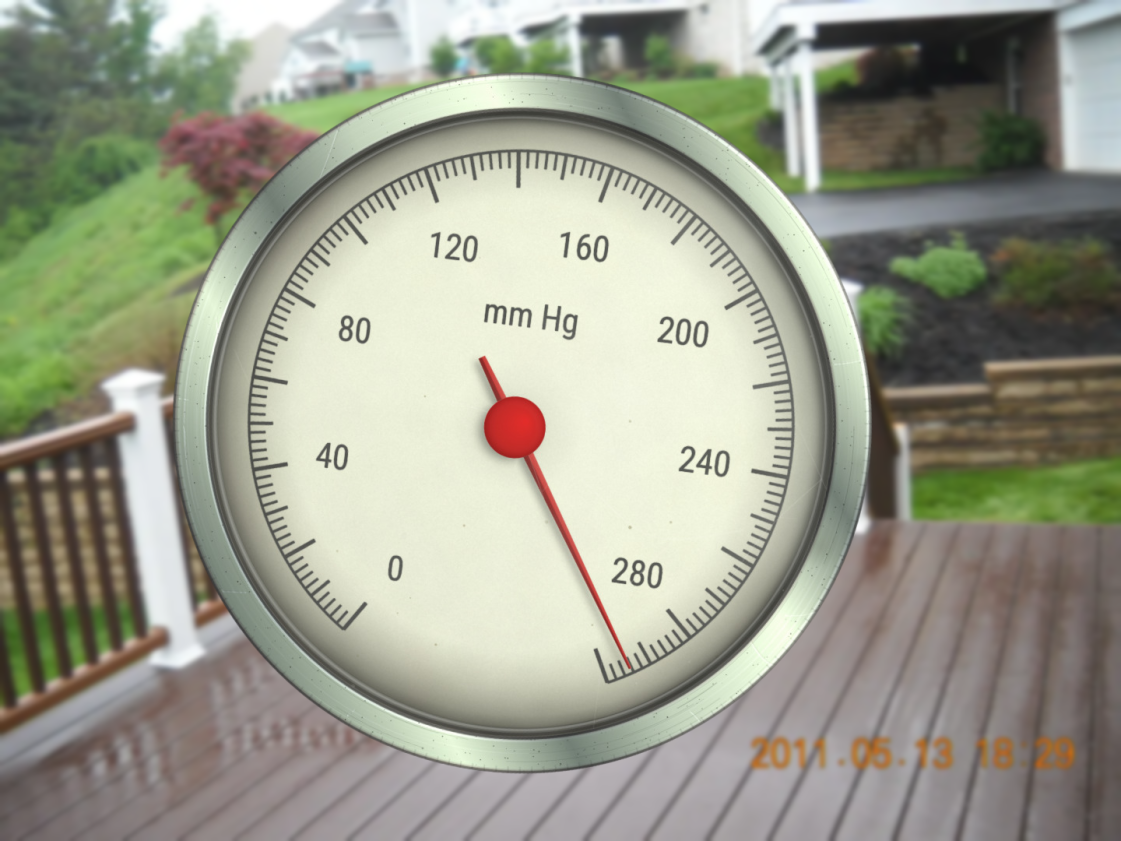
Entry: 294mmHg
